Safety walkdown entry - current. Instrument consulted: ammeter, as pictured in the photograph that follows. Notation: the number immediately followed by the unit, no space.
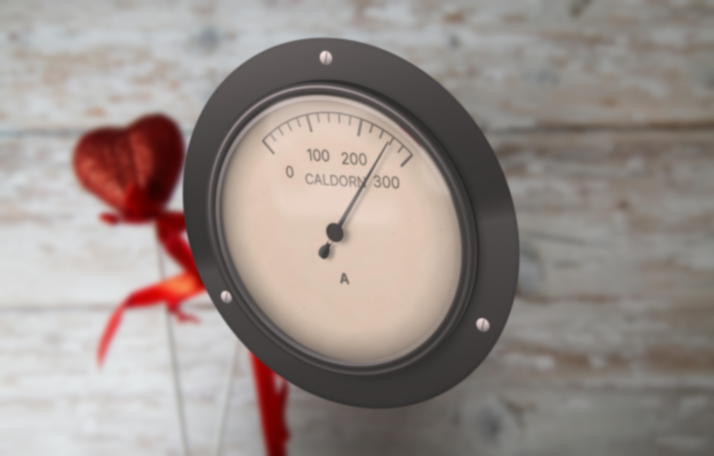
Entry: 260A
